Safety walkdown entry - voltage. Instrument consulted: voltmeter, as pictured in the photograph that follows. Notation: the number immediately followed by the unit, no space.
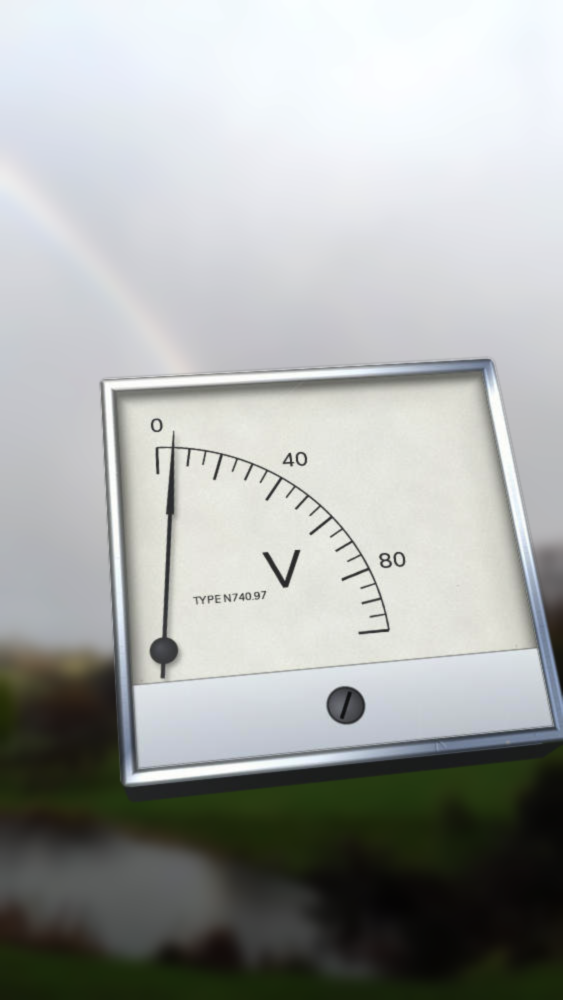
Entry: 5V
